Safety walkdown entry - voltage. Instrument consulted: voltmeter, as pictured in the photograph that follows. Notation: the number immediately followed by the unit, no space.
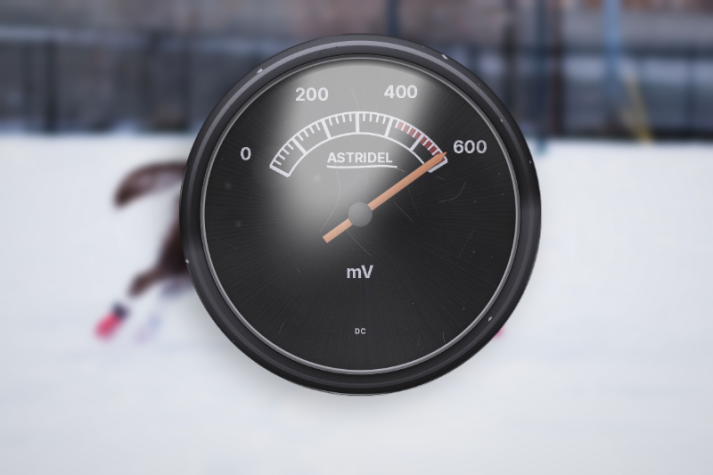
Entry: 580mV
